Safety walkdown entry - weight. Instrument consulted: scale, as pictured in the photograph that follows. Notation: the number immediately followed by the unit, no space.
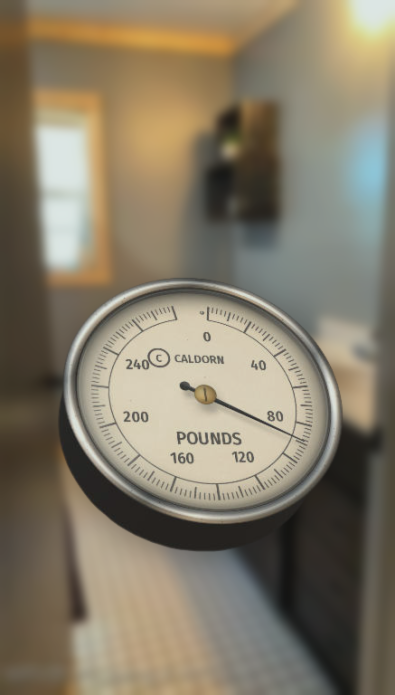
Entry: 90lb
